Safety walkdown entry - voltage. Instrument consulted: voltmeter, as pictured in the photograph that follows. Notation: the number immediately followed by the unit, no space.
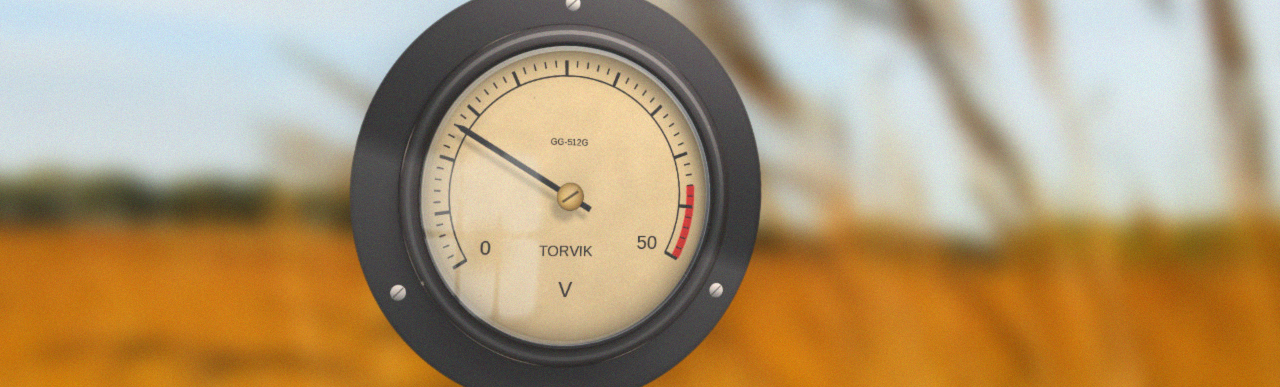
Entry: 13V
